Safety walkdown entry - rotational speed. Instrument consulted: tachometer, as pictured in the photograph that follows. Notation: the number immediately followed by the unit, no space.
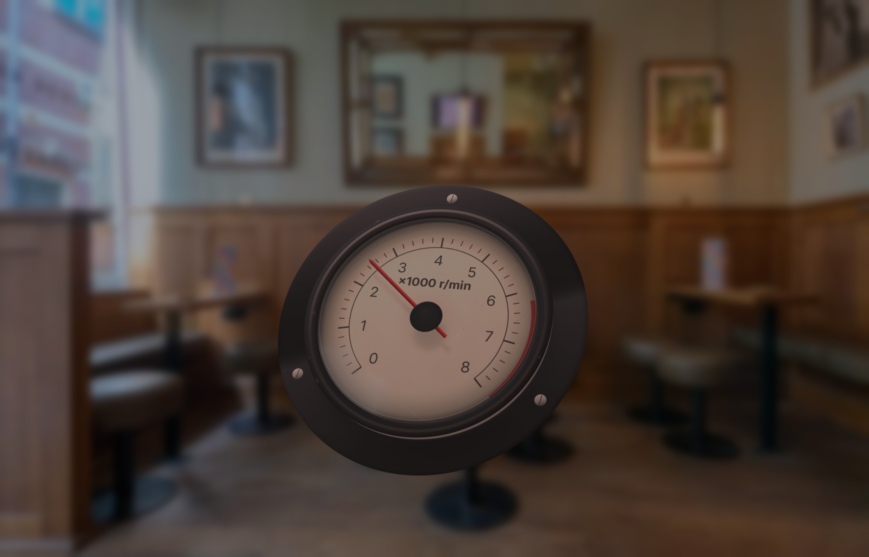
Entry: 2500rpm
